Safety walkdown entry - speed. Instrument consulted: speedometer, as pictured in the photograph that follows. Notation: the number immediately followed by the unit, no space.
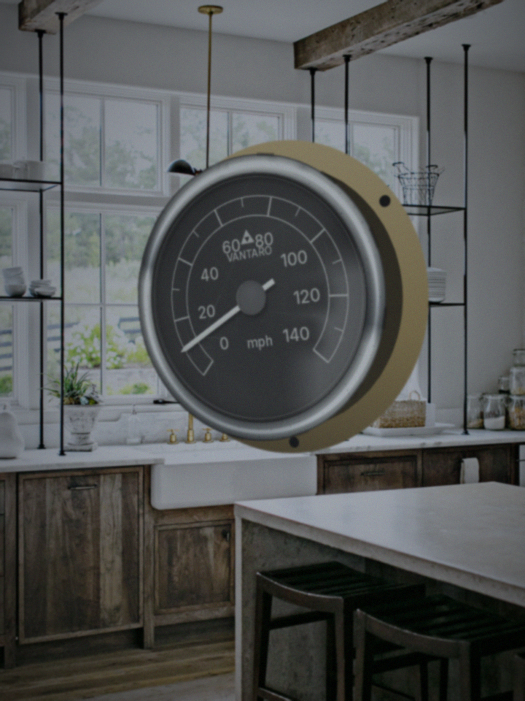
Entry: 10mph
